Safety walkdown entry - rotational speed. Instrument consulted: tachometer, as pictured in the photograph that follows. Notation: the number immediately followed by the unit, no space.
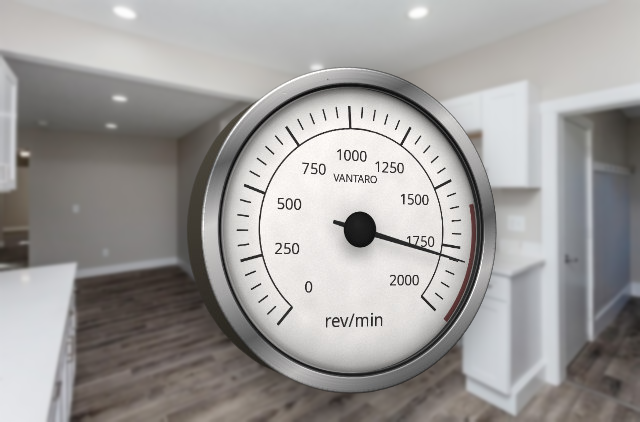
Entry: 1800rpm
